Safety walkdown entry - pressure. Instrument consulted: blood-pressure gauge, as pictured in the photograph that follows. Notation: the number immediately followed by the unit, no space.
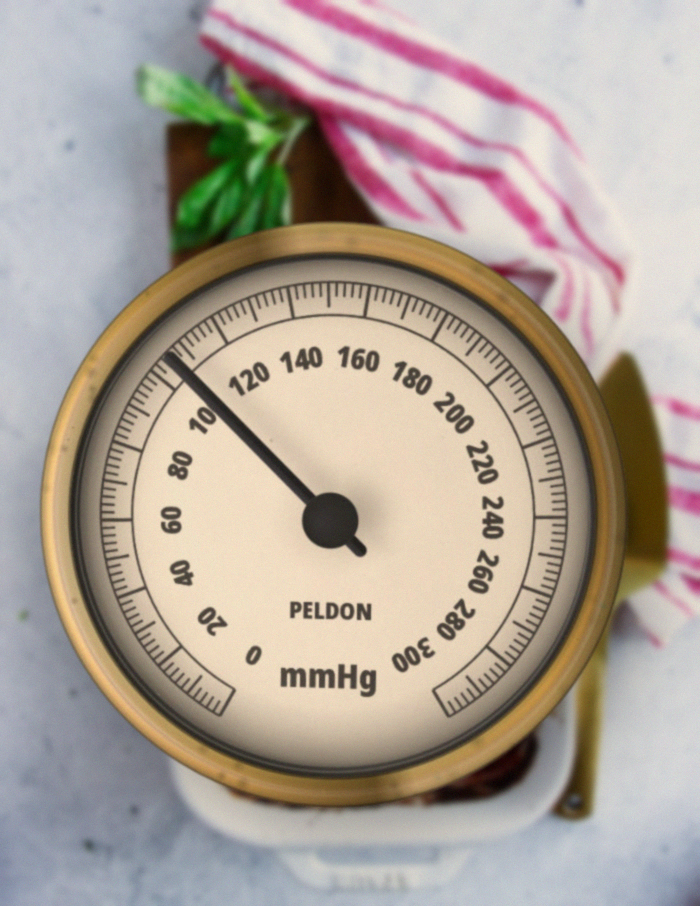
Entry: 106mmHg
